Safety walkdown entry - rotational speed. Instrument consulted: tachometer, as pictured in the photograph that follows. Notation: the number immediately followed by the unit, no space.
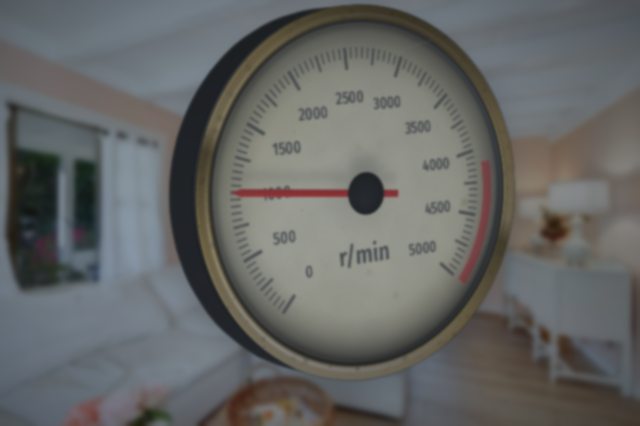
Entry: 1000rpm
